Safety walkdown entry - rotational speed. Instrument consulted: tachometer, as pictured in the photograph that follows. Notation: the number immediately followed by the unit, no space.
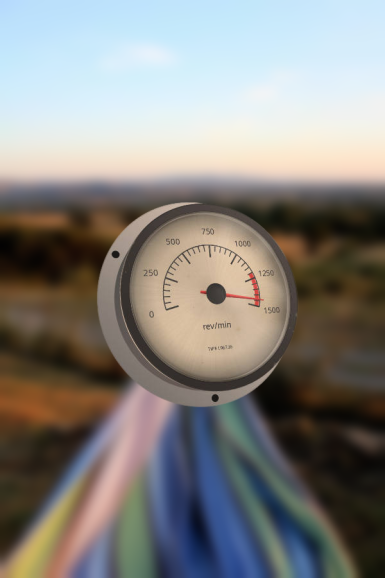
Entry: 1450rpm
